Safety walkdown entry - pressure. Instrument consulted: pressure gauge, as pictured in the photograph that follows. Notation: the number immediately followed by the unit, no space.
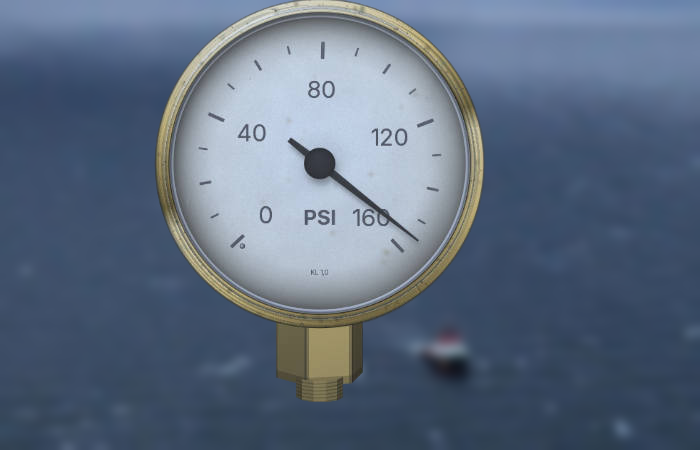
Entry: 155psi
